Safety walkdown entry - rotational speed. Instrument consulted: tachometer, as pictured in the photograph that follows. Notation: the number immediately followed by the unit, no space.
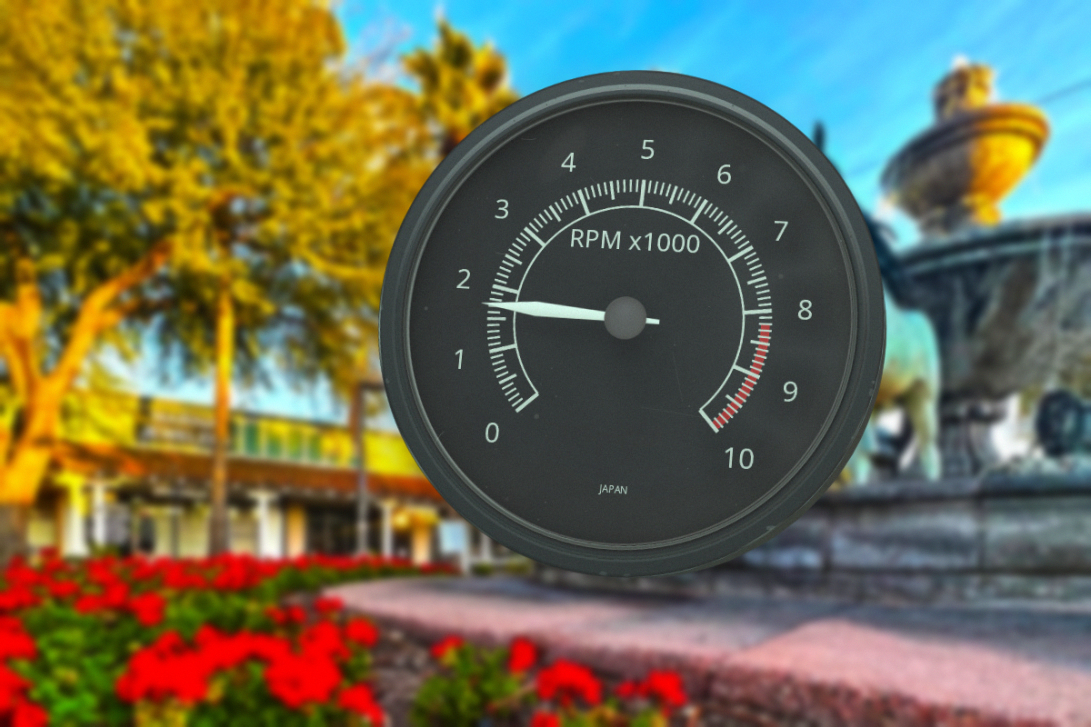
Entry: 1700rpm
